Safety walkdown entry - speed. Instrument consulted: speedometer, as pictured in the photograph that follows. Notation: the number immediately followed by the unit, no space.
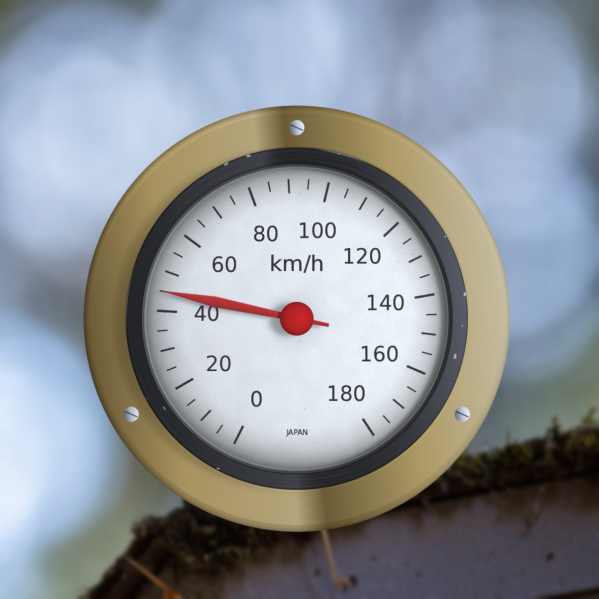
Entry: 45km/h
